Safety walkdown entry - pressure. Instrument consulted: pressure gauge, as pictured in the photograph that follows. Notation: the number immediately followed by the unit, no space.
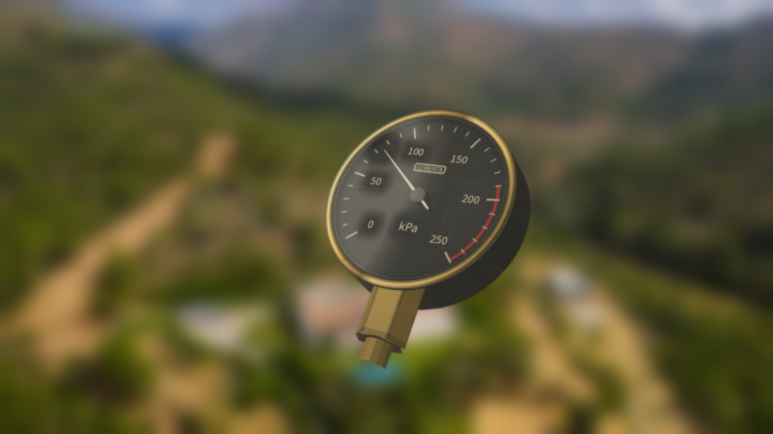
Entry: 75kPa
